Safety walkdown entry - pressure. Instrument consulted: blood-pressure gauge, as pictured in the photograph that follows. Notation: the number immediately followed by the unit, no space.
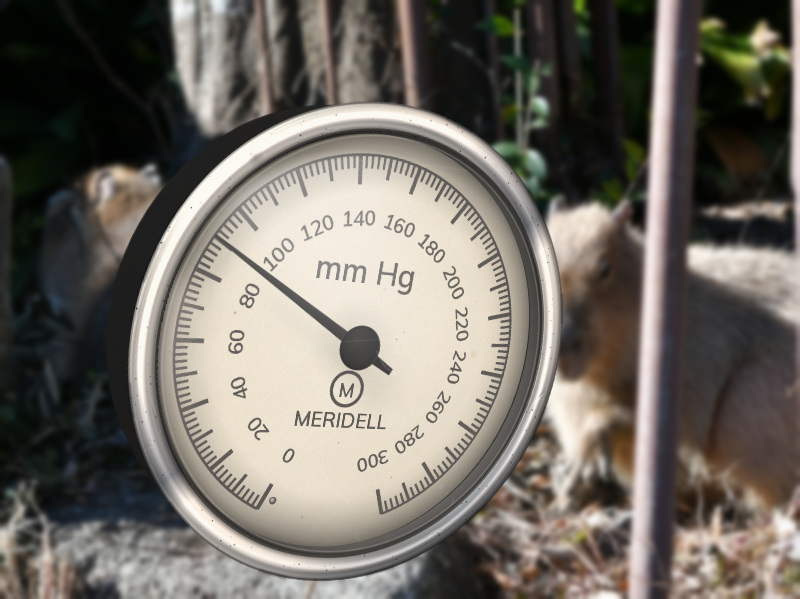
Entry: 90mmHg
